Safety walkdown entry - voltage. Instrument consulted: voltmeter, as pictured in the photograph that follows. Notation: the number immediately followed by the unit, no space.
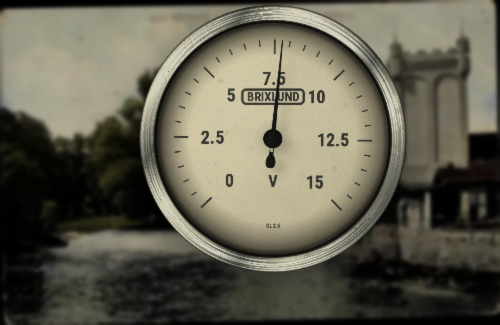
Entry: 7.75V
